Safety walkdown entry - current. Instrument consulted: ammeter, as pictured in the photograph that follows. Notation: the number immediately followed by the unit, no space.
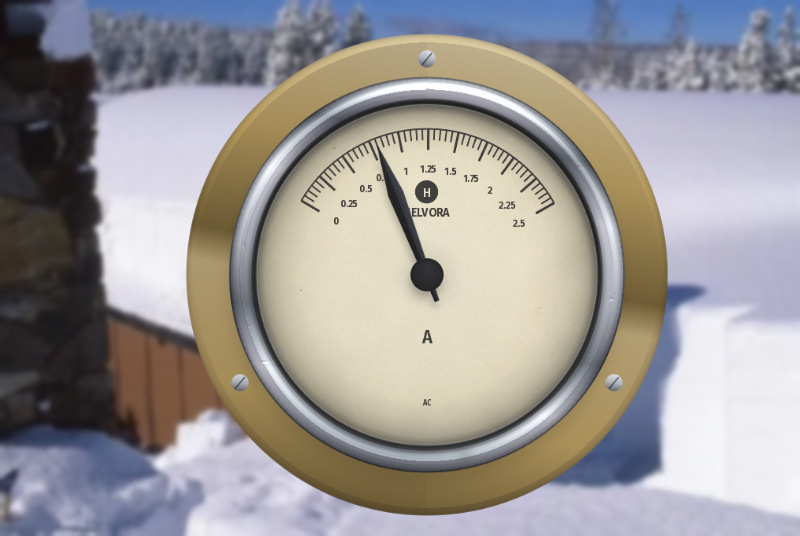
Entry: 0.8A
